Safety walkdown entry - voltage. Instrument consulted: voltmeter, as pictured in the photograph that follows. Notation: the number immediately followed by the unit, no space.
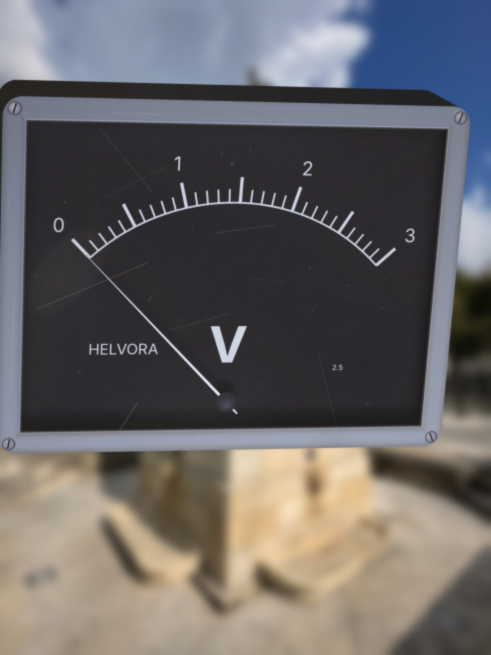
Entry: 0V
